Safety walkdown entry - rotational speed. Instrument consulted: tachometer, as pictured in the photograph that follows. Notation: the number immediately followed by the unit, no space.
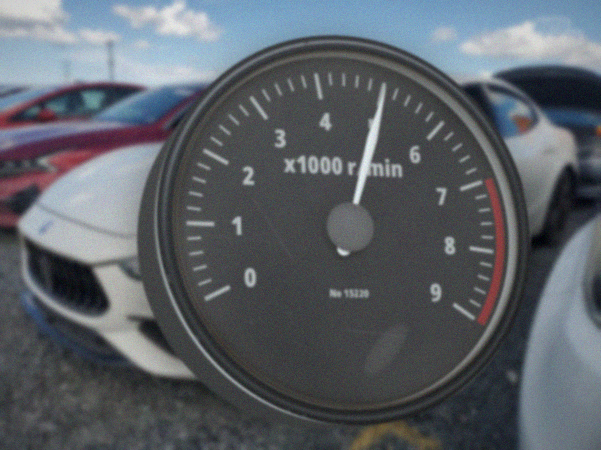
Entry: 5000rpm
